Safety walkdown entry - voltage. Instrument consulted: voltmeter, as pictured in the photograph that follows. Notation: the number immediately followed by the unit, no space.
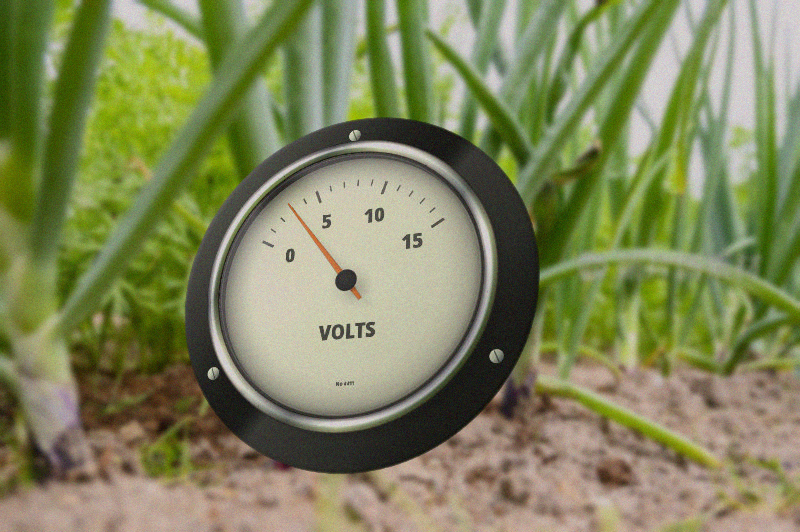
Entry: 3V
